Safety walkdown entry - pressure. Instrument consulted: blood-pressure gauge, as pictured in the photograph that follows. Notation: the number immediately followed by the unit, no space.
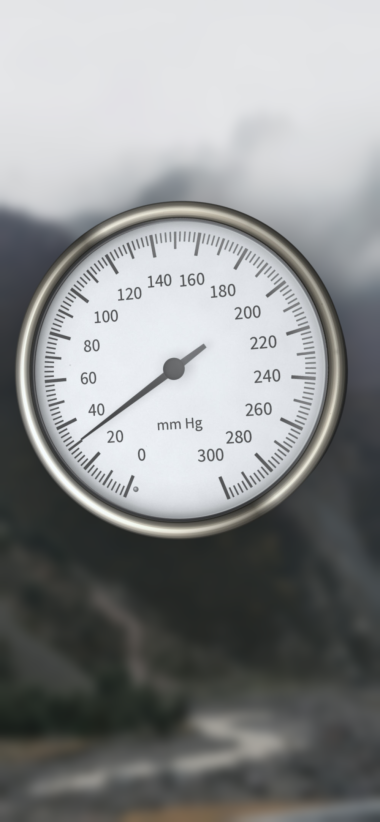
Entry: 30mmHg
